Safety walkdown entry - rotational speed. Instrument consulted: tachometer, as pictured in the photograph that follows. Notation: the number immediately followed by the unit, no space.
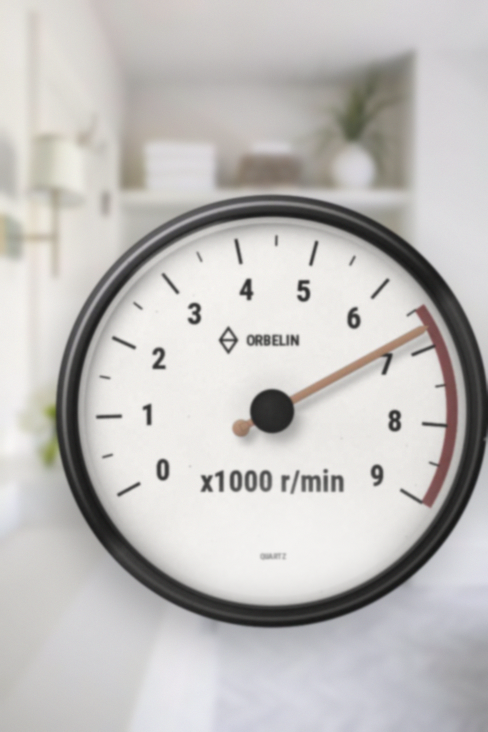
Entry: 6750rpm
